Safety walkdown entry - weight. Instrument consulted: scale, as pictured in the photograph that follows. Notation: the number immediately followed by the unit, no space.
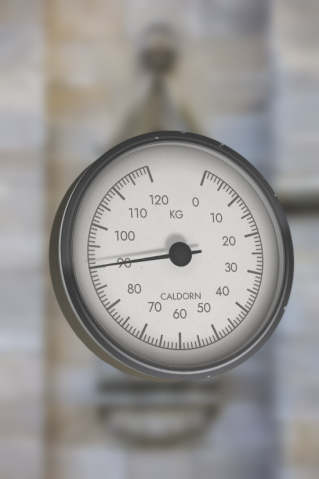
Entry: 90kg
